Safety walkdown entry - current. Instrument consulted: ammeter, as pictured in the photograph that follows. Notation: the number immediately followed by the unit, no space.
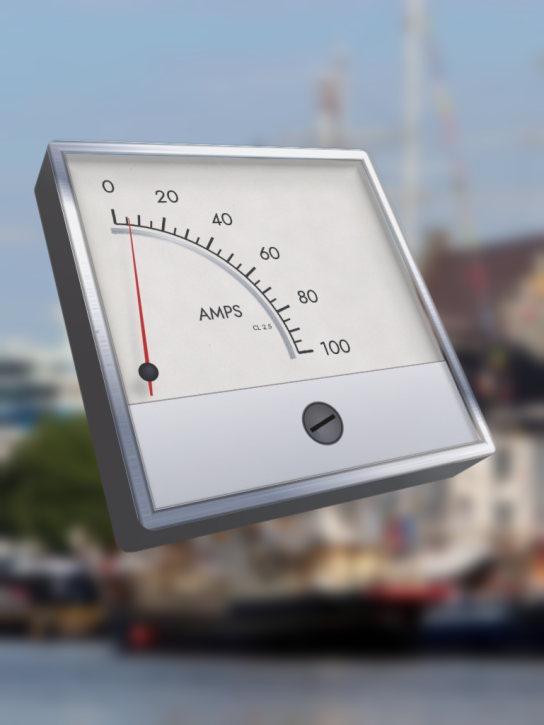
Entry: 5A
